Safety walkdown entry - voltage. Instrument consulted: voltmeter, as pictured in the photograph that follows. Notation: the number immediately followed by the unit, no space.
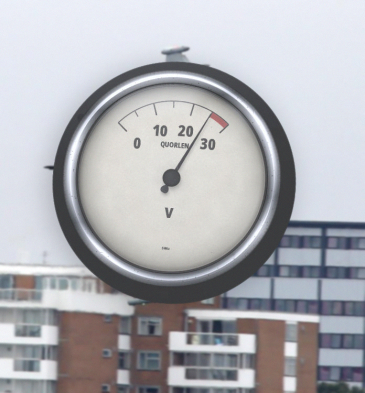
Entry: 25V
